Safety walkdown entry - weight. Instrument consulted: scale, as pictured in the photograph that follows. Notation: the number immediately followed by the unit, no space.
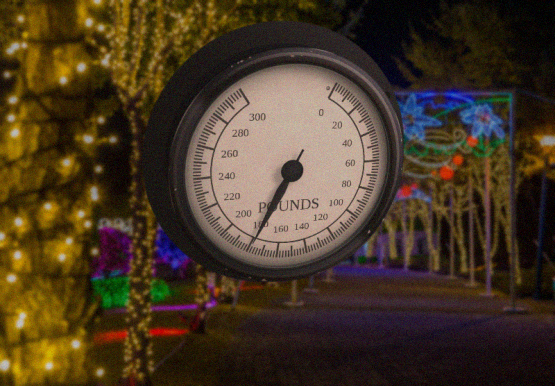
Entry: 180lb
